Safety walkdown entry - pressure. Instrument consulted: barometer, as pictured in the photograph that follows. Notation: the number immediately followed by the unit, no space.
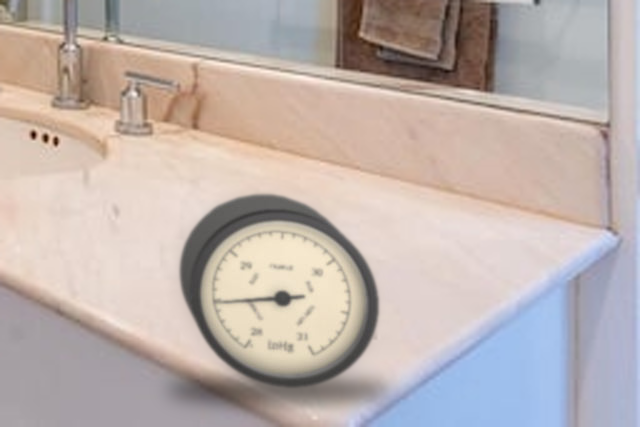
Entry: 28.5inHg
